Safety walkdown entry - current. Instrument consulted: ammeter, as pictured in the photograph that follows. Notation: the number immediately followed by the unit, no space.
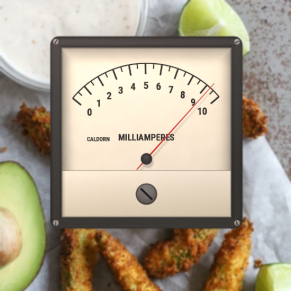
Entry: 9.25mA
